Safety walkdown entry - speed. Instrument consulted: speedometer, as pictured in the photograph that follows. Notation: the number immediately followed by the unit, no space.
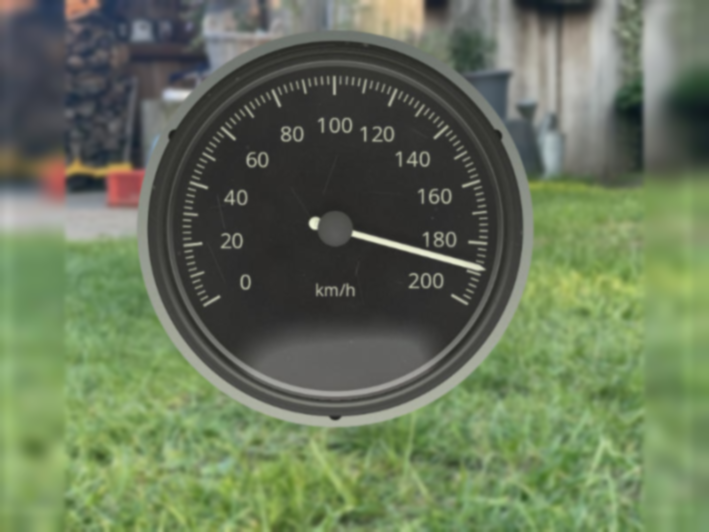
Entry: 188km/h
